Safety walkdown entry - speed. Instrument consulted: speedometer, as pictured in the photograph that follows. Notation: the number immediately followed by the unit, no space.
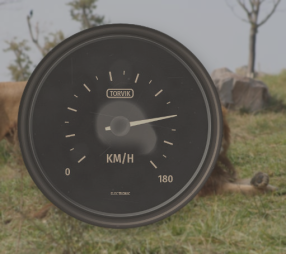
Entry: 140km/h
